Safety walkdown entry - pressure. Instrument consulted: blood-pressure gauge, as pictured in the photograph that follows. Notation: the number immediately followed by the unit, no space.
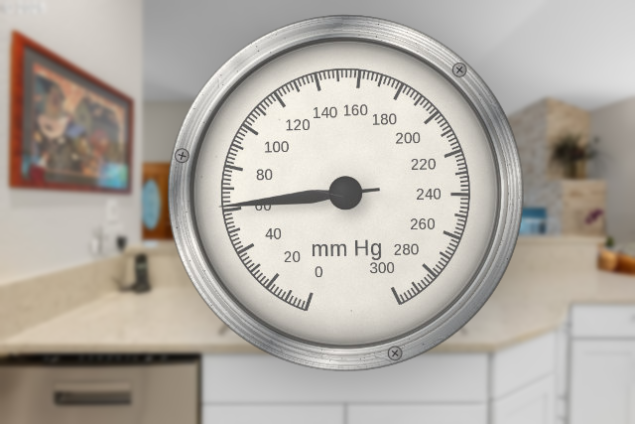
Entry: 62mmHg
